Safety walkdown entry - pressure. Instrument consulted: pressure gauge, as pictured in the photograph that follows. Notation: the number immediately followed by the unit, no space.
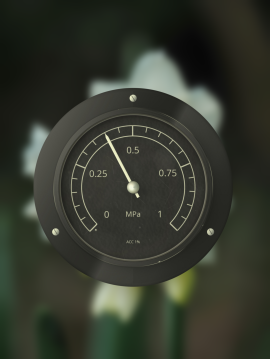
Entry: 0.4MPa
